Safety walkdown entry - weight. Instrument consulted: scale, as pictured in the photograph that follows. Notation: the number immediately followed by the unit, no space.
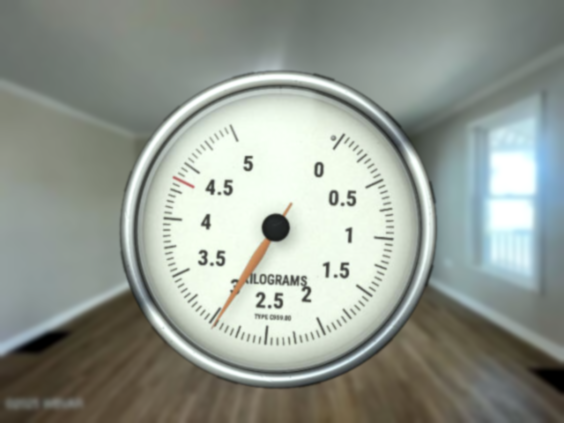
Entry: 2.95kg
